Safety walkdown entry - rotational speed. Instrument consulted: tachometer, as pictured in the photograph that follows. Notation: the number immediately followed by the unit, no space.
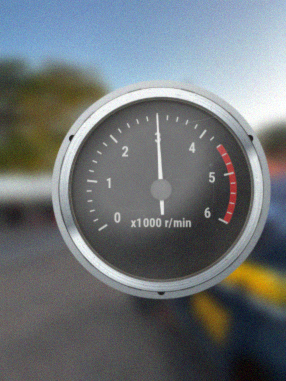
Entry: 3000rpm
